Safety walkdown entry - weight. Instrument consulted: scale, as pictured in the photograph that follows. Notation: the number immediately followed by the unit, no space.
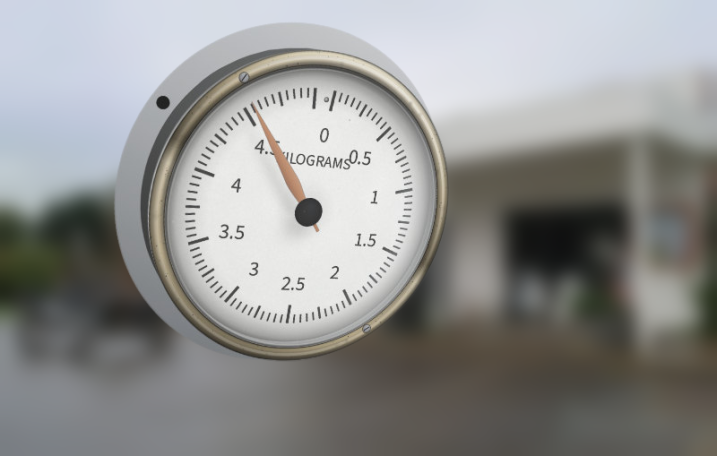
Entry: 4.55kg
